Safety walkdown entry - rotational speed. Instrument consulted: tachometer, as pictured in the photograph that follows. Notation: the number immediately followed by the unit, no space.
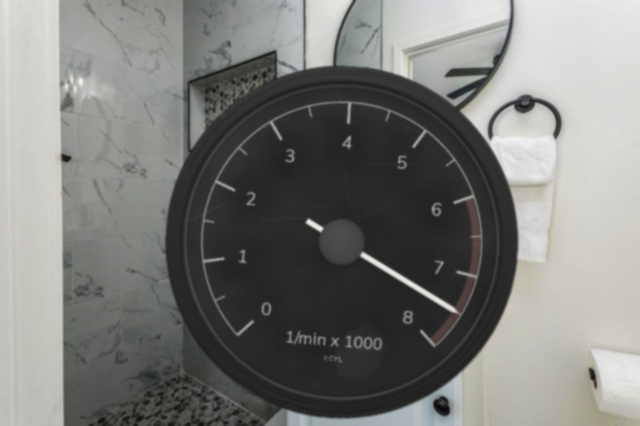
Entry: 7500rpm
